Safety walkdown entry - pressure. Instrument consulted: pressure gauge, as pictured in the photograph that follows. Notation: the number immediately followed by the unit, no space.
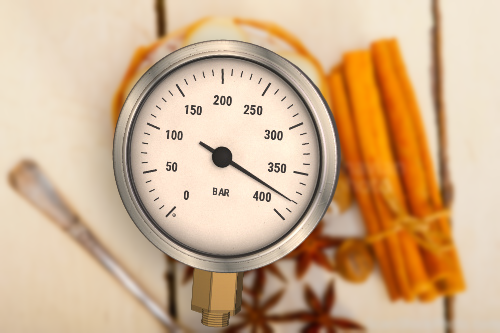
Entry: 380bar
